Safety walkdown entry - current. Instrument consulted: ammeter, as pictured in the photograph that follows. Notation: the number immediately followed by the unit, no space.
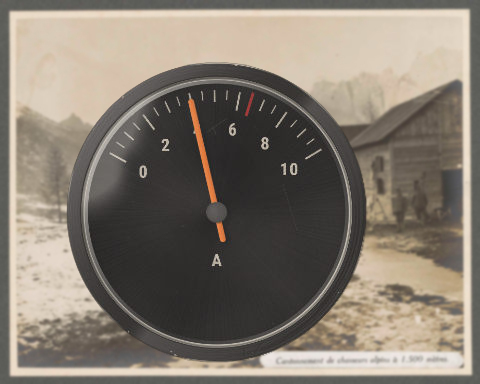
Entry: 4A
